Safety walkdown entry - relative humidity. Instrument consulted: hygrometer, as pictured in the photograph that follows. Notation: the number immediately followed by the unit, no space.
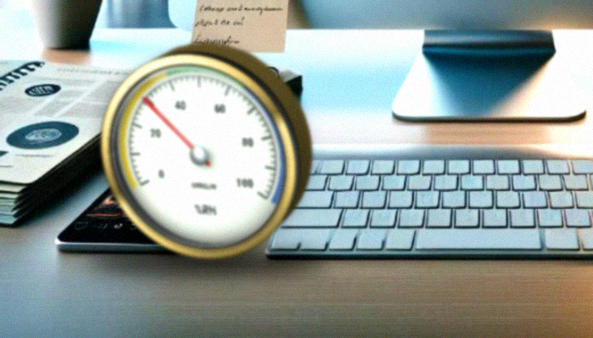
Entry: 30%
